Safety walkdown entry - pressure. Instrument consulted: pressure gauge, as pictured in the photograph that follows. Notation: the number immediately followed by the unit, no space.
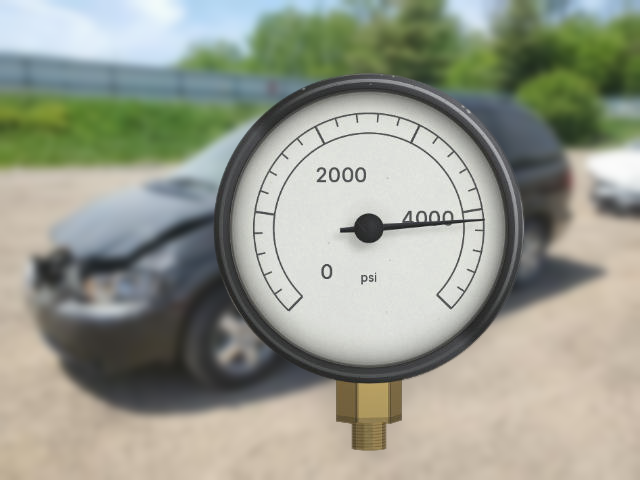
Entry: 4100psi
